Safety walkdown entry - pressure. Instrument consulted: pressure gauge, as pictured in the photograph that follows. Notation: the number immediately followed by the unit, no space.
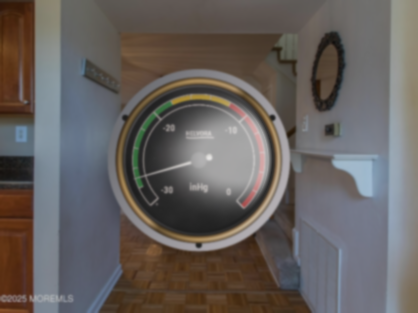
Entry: -27inHg
